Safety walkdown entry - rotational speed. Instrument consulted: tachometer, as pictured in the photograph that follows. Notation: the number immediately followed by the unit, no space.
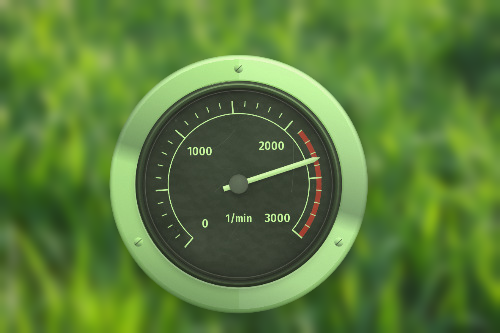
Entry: 2350rpm
